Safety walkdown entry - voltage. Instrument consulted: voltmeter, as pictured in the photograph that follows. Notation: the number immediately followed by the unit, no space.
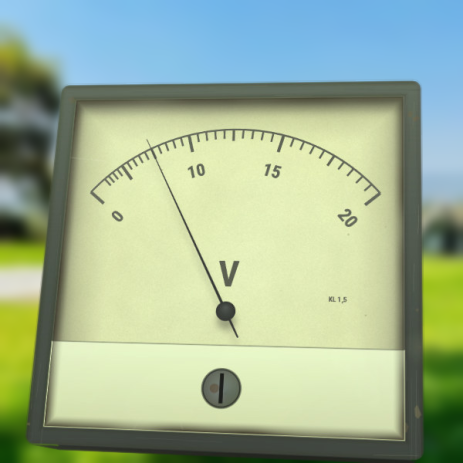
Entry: 7.5V
